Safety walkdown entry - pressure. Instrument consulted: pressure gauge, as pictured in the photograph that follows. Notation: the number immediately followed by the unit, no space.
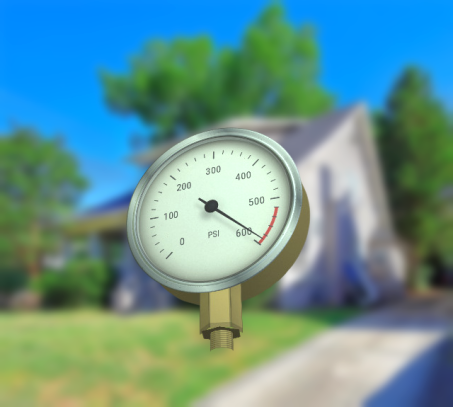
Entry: 590psi
